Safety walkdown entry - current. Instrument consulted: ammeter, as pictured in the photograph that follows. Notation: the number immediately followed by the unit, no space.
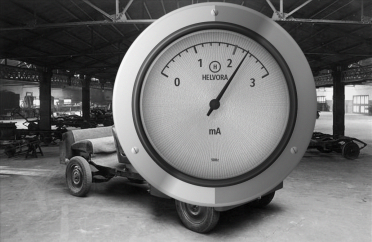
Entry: 2.3mA
